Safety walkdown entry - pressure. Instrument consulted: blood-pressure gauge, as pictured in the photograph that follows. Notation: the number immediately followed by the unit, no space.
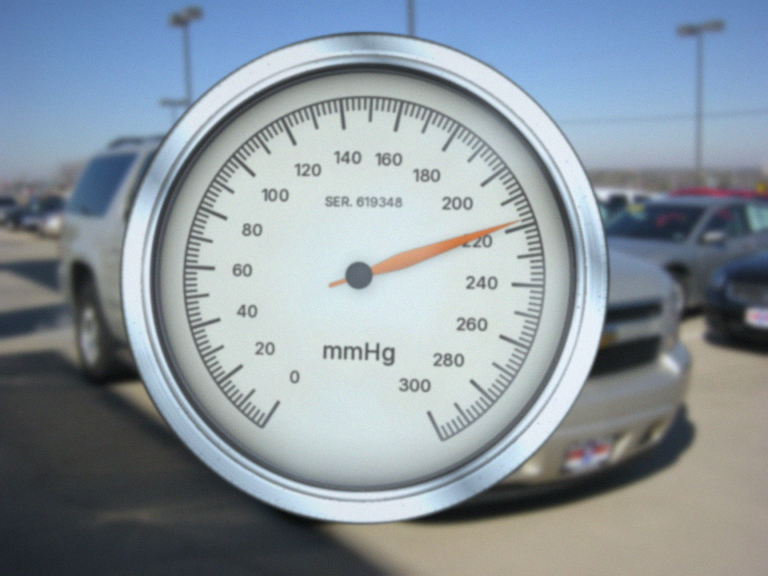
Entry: 218mmHg
